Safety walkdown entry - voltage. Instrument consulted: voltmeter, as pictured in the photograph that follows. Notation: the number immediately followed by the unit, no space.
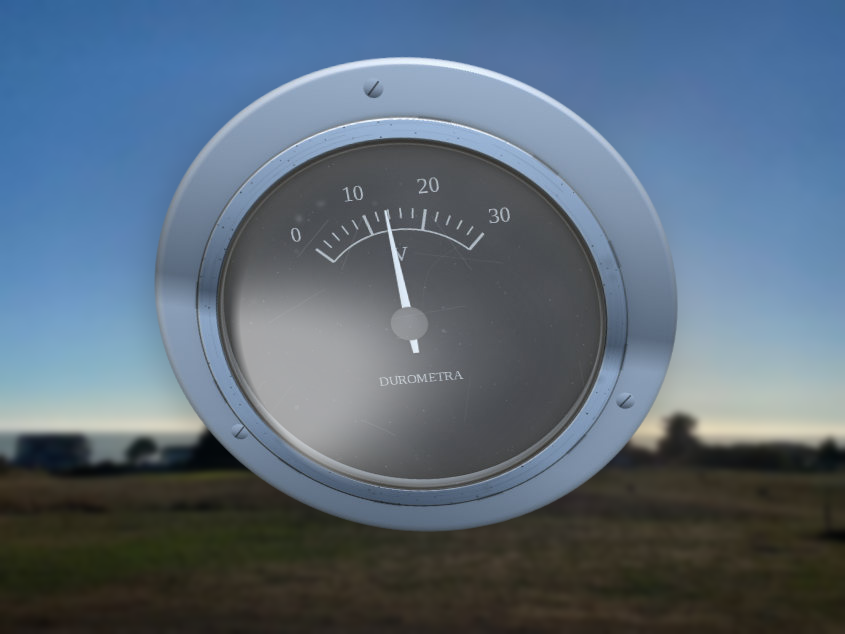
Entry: 14V
